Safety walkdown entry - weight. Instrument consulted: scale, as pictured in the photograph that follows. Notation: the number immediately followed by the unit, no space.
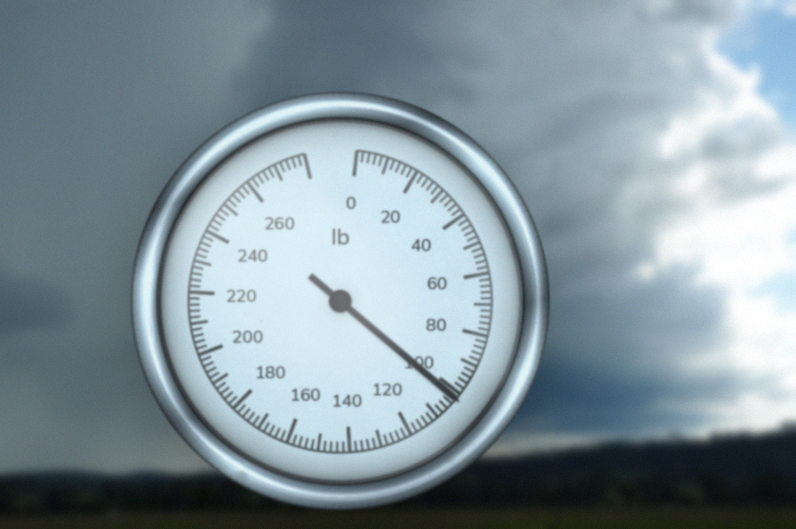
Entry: 102lb
